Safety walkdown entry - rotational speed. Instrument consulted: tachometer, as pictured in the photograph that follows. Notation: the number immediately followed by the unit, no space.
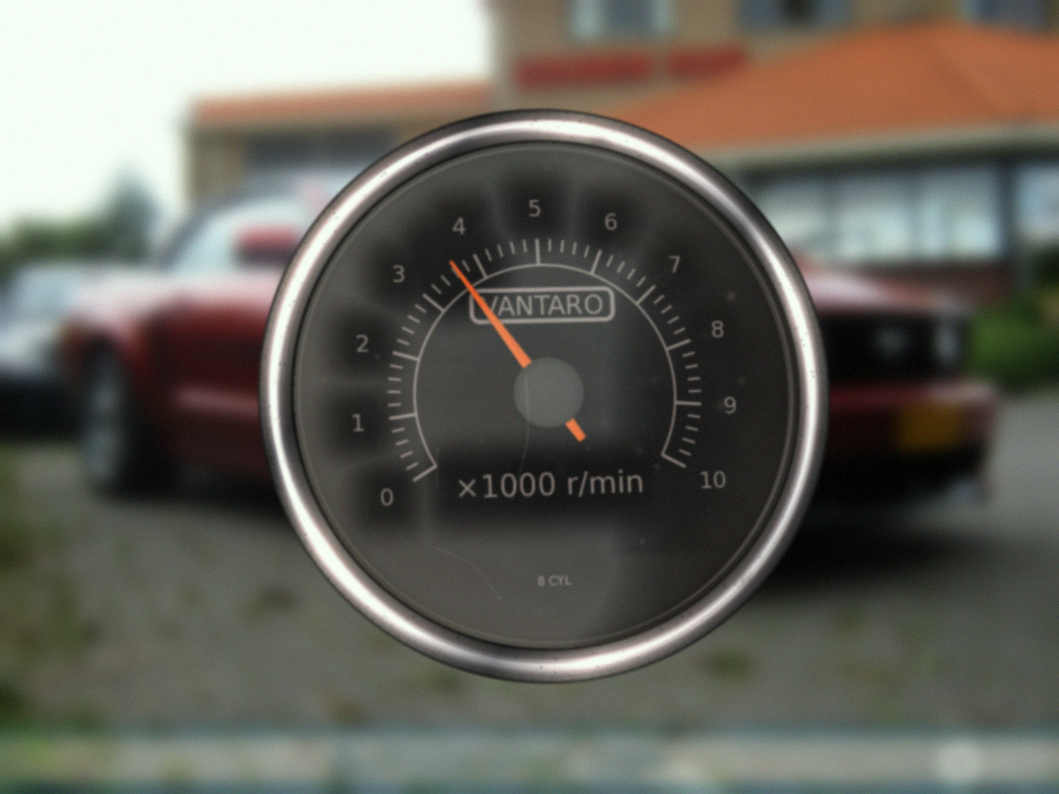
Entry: 3600rpm
